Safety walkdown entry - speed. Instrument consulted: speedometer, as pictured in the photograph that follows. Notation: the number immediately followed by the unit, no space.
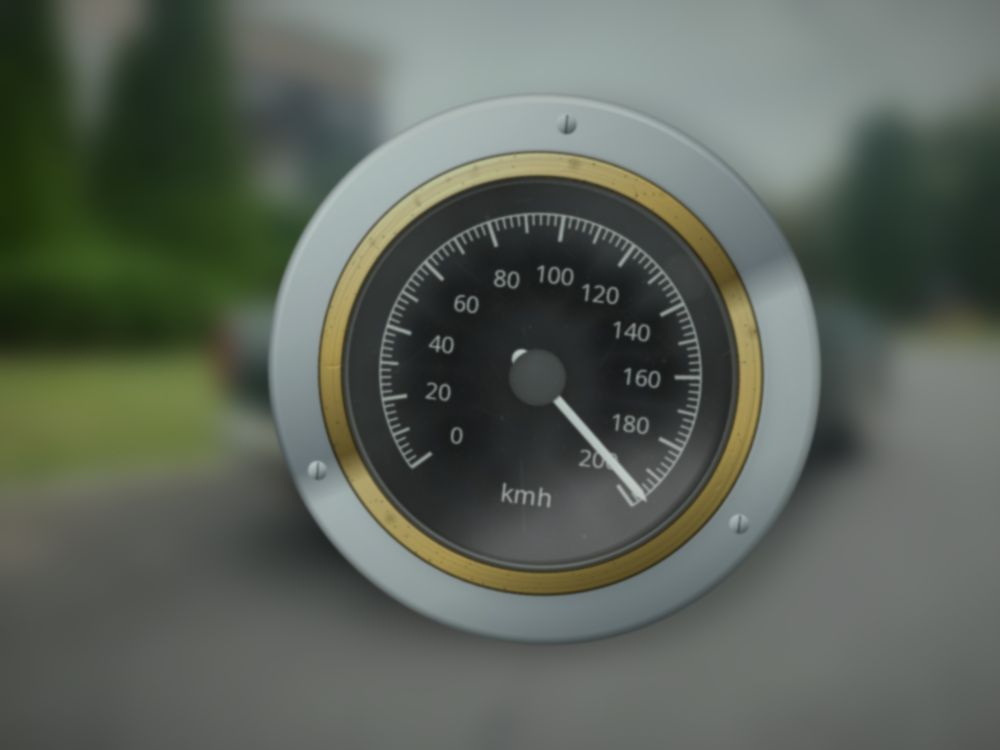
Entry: 196km/h
